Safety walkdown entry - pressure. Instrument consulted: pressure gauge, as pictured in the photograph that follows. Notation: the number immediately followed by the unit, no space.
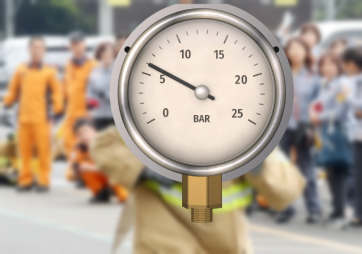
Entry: 6bar
